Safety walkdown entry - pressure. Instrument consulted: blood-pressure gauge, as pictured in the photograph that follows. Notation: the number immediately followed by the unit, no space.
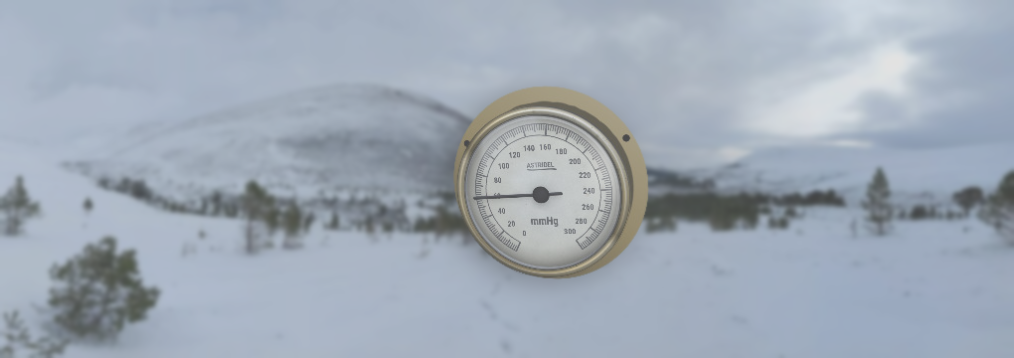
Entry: 60mmHg
